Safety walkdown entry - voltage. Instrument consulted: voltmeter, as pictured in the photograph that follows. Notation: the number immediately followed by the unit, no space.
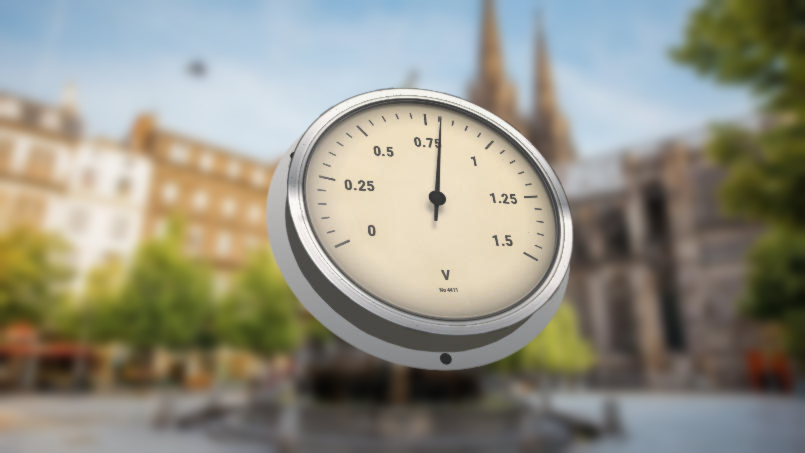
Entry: 0.8V
